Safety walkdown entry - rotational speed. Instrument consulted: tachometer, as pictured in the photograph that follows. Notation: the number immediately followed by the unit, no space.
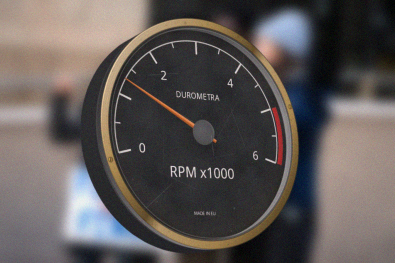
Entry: 1250rpm
